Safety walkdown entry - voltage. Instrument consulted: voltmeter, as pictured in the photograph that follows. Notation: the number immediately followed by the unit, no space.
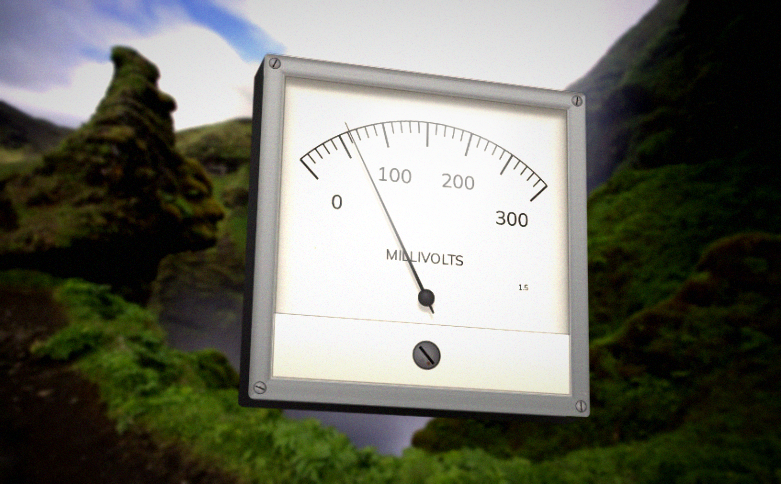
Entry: 60mV
